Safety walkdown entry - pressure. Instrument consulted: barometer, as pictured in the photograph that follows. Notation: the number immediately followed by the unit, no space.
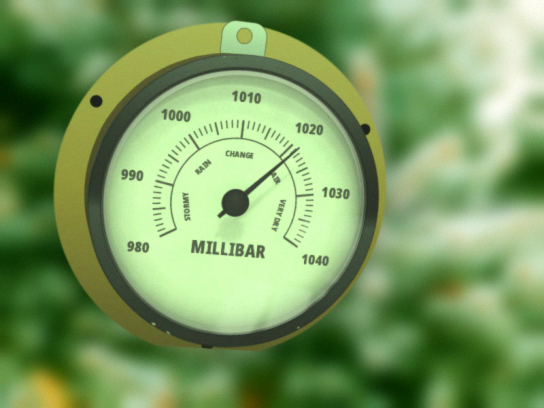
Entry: 1021mbar
